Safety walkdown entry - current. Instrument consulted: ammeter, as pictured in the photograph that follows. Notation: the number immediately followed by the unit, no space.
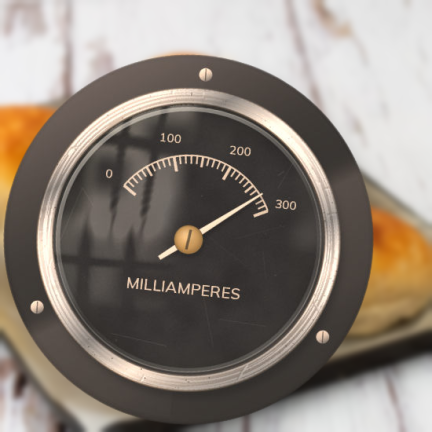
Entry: 270mA
